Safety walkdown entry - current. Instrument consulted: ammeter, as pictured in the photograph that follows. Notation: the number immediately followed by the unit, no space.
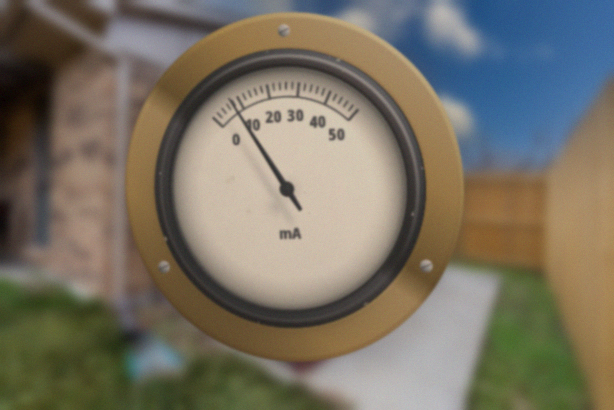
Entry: 8mA
